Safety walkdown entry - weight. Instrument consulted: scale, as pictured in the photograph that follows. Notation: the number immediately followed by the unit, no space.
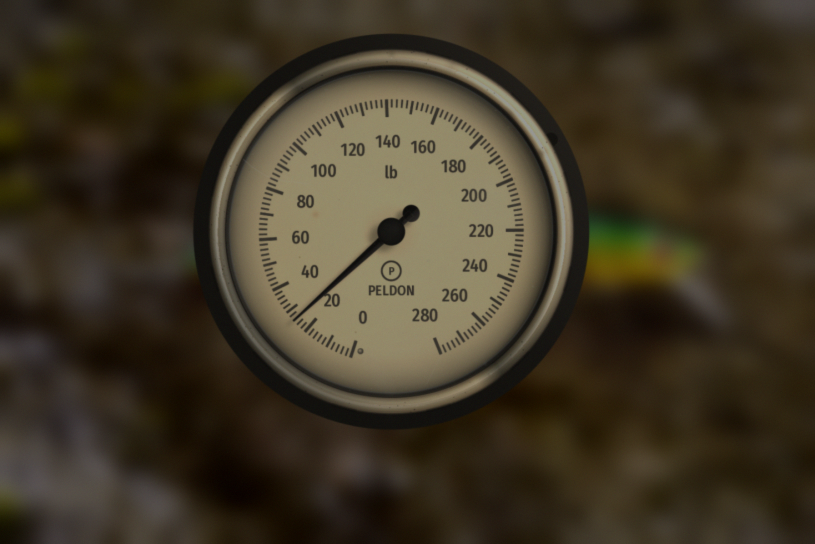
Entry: 26lb
